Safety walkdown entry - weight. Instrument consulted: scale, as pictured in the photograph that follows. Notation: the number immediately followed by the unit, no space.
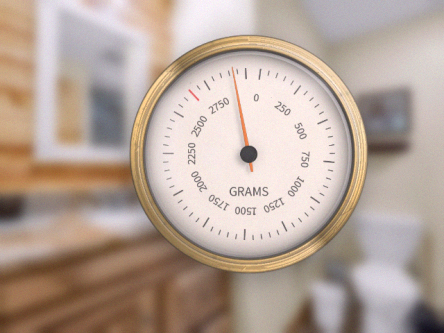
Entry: 2925g
